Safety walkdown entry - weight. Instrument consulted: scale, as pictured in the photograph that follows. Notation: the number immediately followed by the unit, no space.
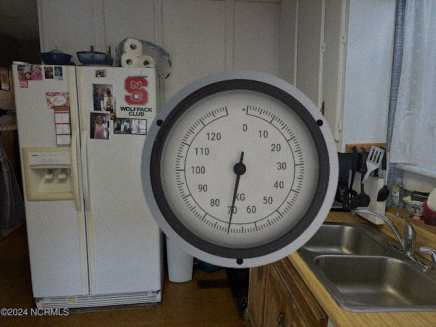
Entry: 70kg
